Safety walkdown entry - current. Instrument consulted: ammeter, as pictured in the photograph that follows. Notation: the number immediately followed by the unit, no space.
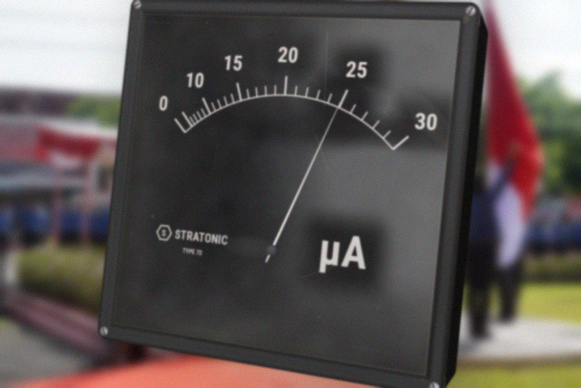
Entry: 25µA
